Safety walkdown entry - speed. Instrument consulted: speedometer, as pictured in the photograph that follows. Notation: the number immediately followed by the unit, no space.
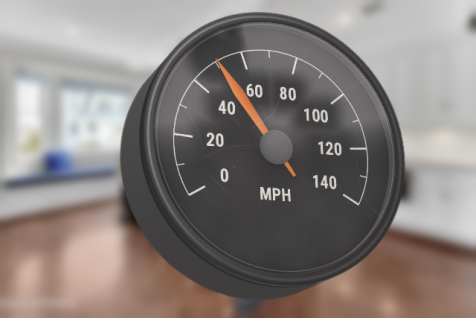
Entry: 50mph
